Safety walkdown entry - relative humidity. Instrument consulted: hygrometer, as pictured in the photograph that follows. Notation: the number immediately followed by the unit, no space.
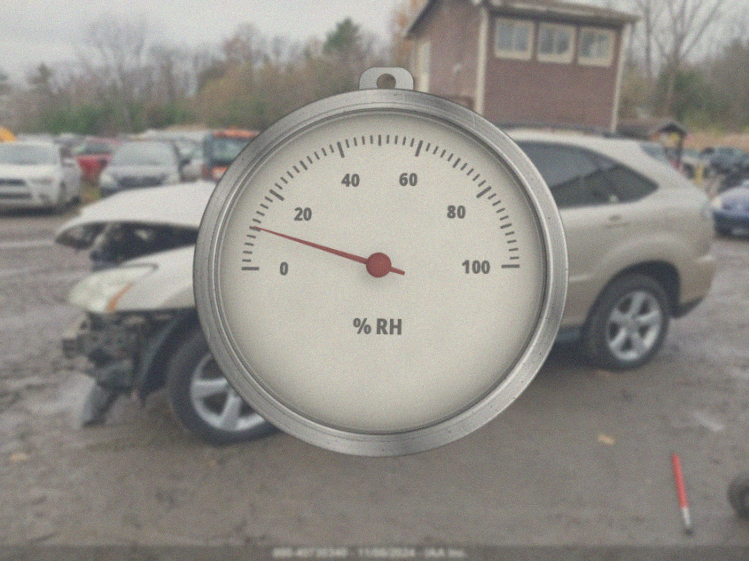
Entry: 10%
